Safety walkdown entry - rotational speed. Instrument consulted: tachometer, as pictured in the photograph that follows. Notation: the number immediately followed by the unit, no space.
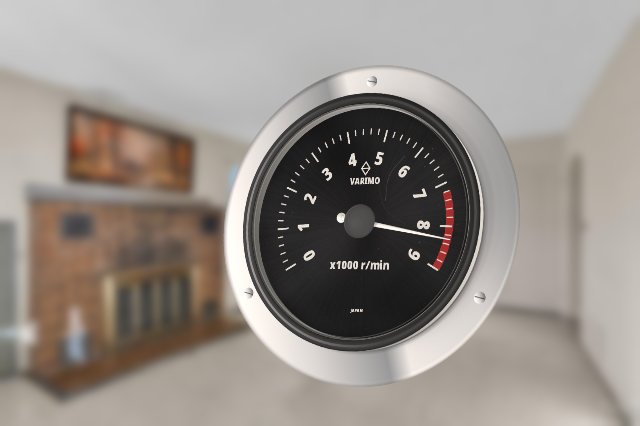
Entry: 8300rpm
